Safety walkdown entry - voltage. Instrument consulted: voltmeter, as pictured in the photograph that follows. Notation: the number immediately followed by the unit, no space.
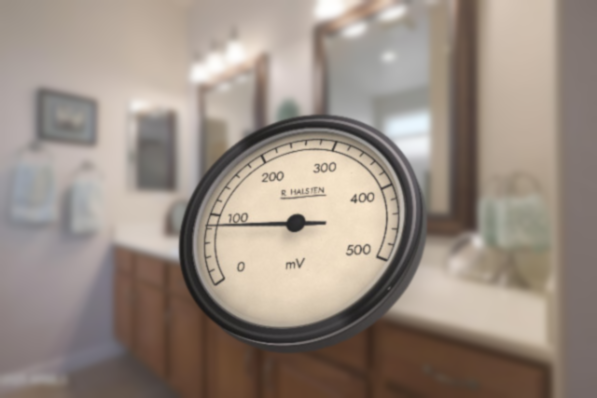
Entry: 80mV
